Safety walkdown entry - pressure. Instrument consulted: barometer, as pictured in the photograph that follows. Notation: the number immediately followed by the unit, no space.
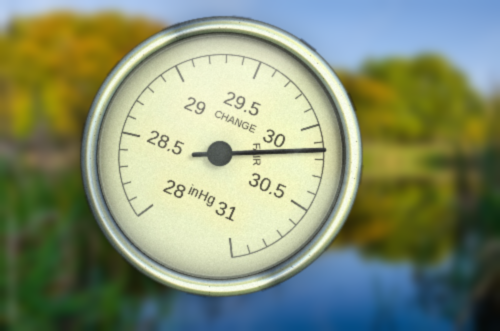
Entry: 30.15inHg
